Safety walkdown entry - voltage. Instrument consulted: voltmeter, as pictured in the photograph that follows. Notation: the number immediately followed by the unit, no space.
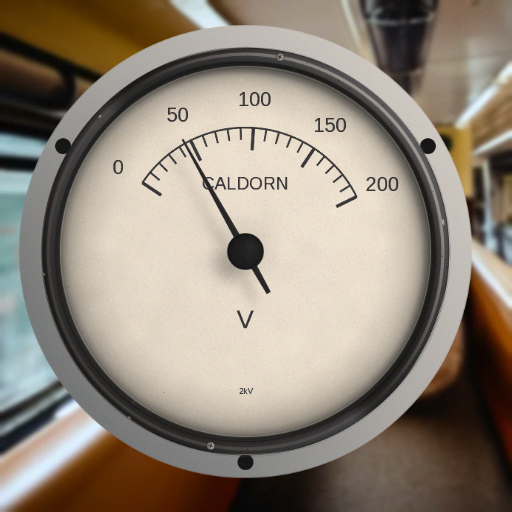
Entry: 45V
